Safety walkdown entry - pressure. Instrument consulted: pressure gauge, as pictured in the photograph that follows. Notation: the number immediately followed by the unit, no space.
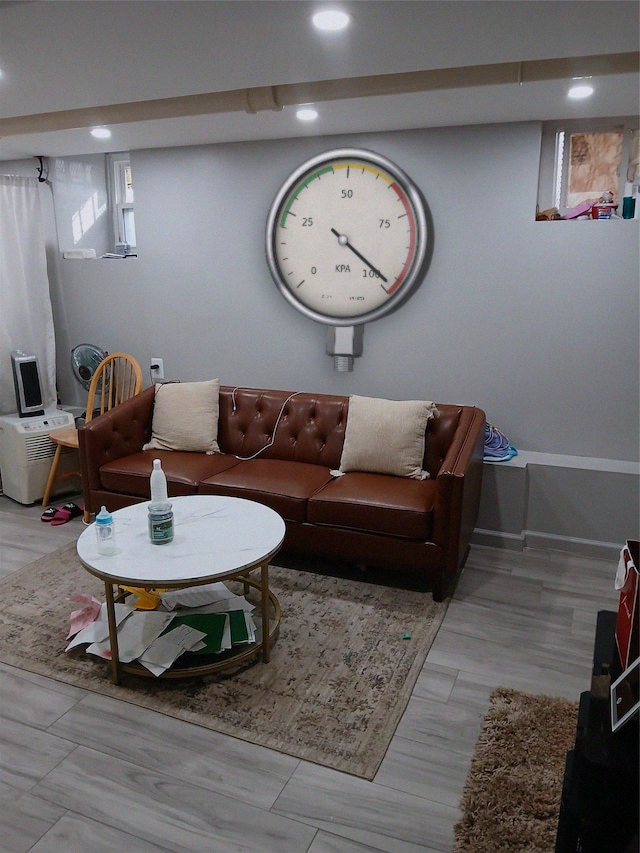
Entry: 97.5kPa
